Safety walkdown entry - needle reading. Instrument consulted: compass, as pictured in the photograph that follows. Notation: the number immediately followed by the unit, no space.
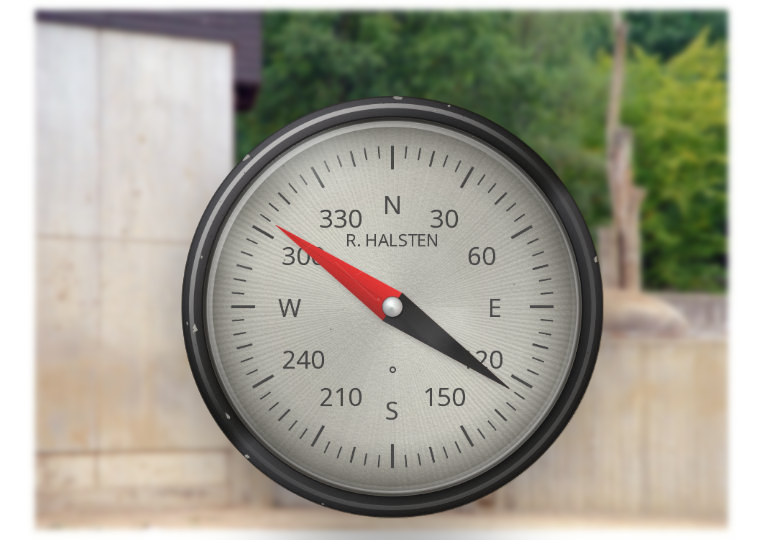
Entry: 305°
